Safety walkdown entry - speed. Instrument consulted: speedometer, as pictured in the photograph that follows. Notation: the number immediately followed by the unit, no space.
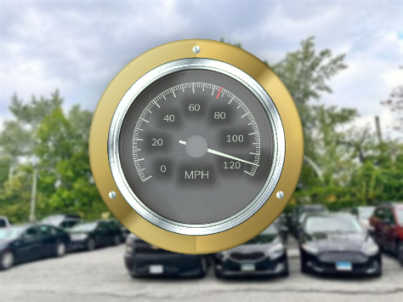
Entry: 115mph
